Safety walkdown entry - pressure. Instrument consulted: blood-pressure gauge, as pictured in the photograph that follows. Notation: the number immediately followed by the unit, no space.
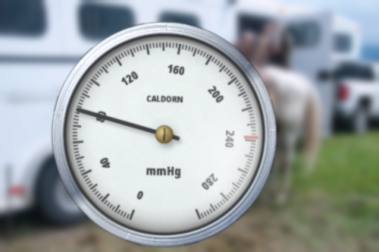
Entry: 80mmHg
